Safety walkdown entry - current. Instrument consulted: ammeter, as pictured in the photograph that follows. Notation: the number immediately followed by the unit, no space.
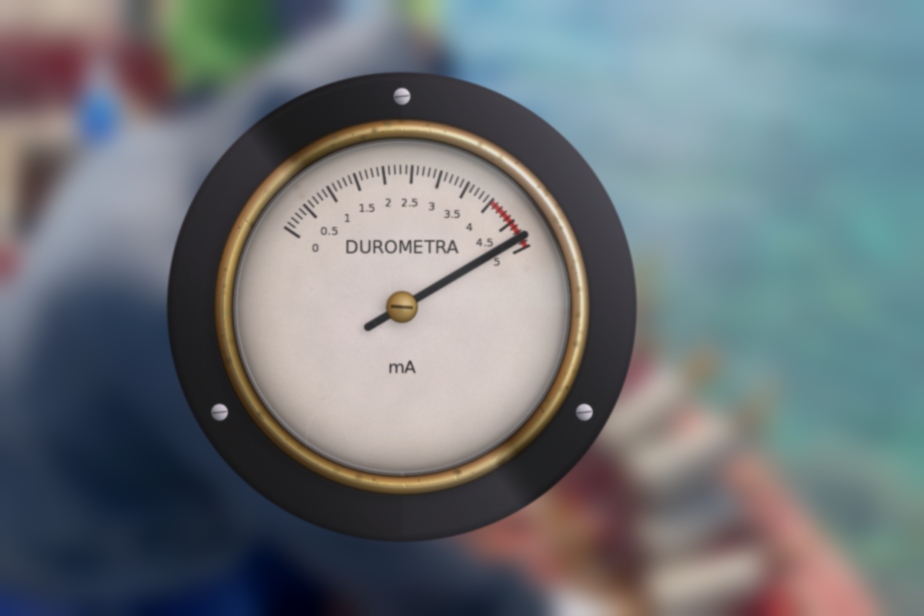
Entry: 4.8mA
